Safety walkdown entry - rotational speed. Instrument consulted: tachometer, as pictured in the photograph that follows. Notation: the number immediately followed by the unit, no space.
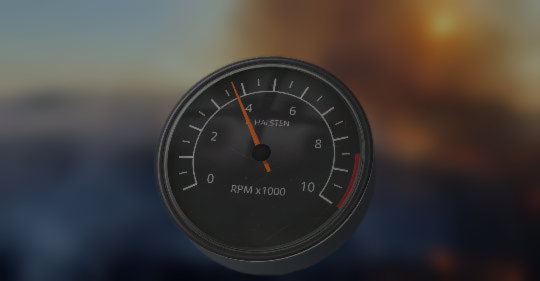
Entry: 3750rpm
